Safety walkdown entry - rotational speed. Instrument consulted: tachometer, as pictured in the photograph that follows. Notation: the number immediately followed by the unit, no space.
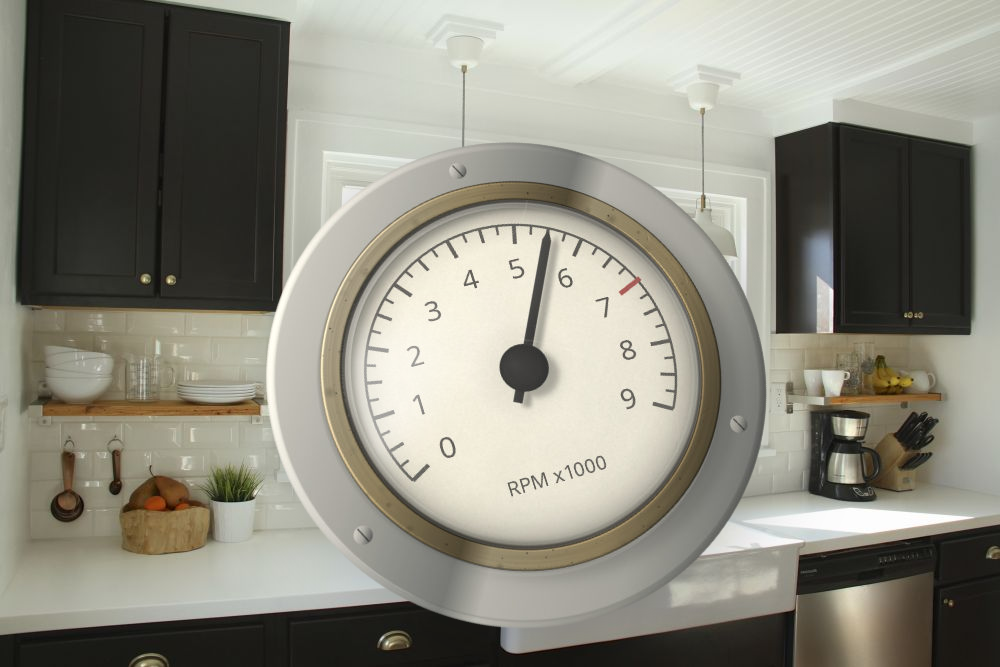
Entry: 5500rpm
